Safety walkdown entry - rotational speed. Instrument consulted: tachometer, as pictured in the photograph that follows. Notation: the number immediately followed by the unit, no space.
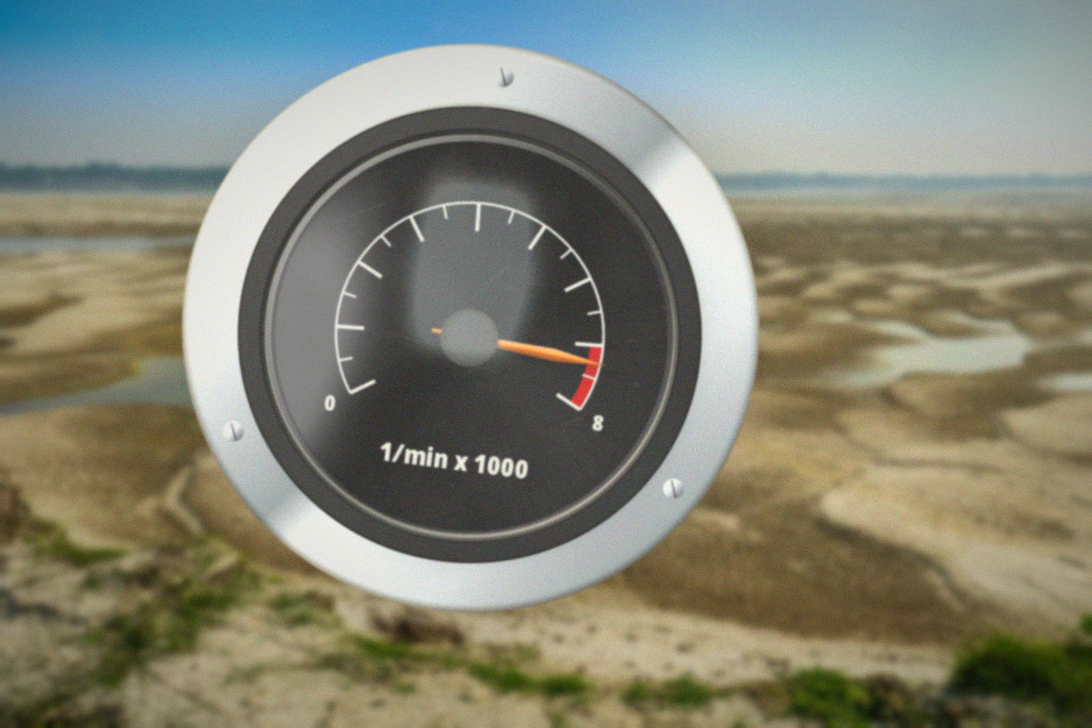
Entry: 7250rpm
